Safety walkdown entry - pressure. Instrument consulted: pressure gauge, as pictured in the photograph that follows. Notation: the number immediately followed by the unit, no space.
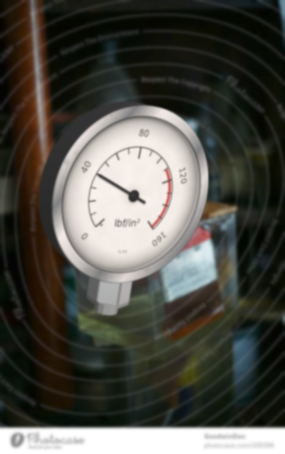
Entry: 40psi
